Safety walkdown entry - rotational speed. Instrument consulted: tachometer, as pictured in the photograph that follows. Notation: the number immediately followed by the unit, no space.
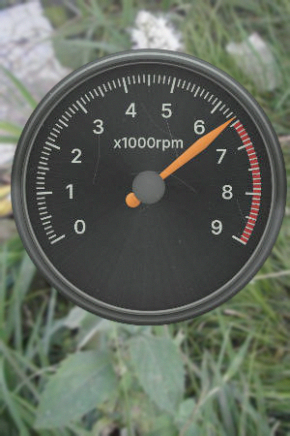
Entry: 6400rpm
